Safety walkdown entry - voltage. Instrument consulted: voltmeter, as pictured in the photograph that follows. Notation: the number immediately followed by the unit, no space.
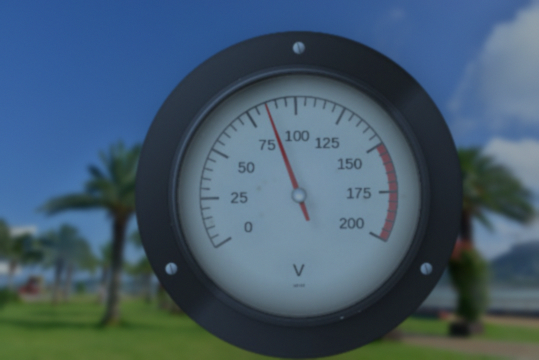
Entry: 85V
